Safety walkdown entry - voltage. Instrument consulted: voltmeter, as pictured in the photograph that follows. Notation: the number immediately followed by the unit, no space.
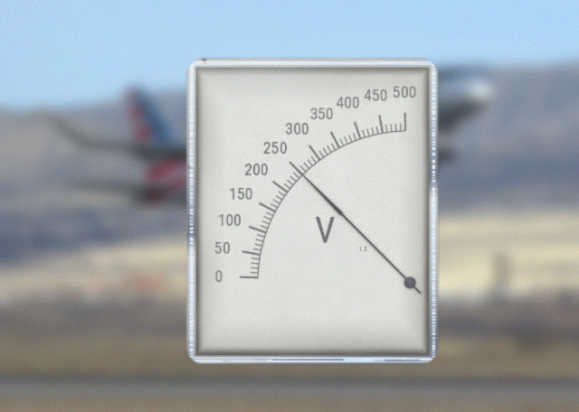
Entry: 250V
